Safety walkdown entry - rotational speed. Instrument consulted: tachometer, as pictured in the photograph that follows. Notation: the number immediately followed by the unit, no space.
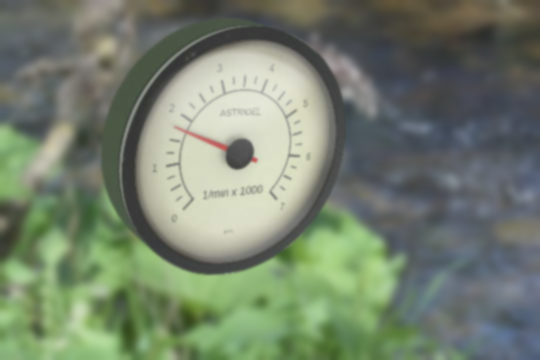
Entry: 1750rpm
